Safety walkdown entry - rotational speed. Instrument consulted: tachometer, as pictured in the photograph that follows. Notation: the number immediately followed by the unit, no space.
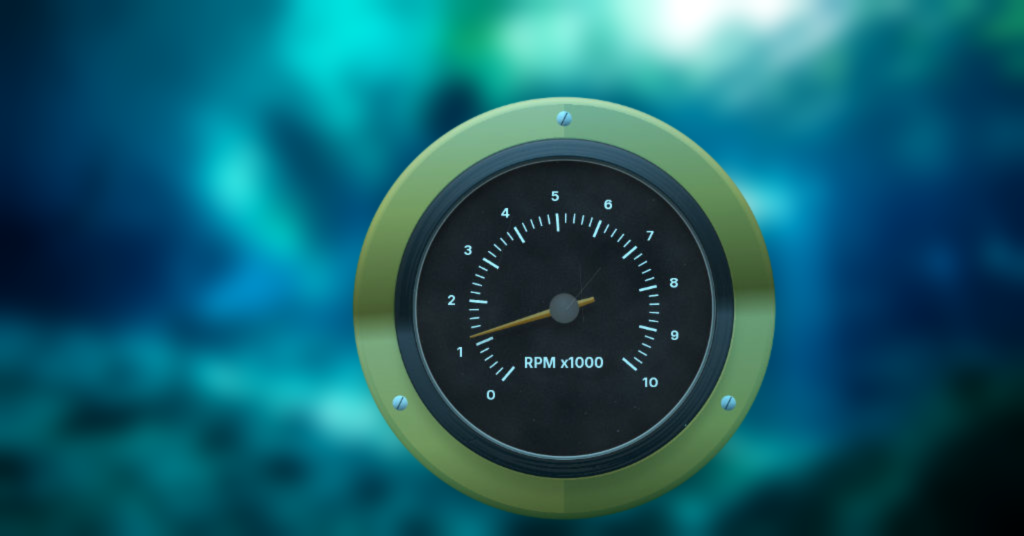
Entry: 1200rpm
